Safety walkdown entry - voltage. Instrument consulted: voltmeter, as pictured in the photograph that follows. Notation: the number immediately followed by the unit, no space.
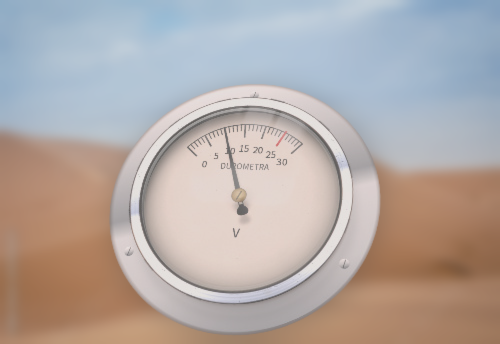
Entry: 10V
